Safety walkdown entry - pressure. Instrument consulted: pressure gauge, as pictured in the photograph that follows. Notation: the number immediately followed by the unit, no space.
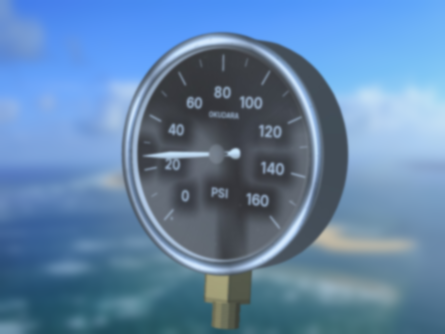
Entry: 25psi
